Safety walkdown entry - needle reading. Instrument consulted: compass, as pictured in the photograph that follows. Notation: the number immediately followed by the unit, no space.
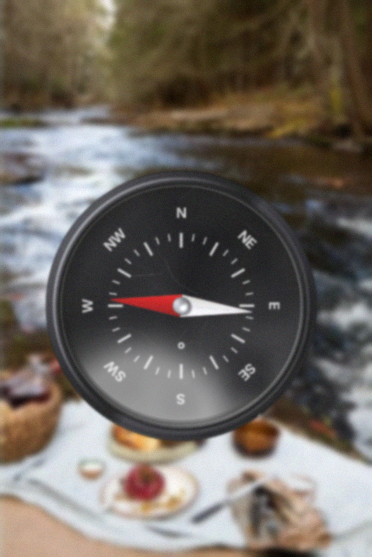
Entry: 275°
